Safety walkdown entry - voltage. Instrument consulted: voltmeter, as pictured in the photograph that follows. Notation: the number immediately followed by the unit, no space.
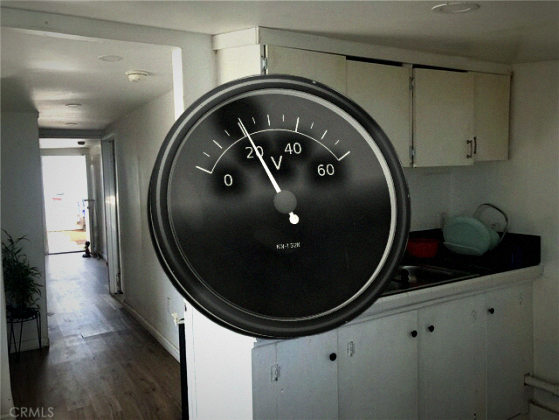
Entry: 20V
